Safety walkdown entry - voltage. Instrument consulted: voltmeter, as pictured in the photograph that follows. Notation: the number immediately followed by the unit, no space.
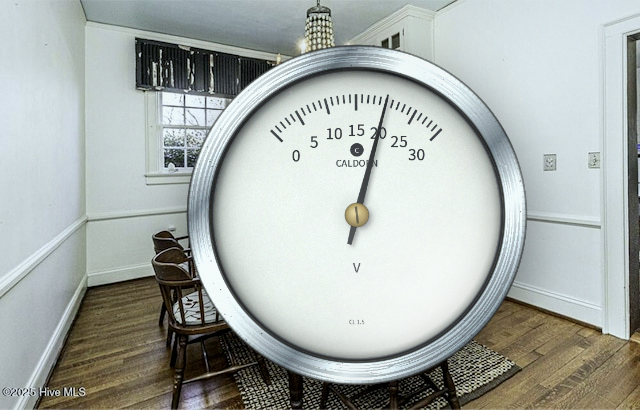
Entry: 20V
